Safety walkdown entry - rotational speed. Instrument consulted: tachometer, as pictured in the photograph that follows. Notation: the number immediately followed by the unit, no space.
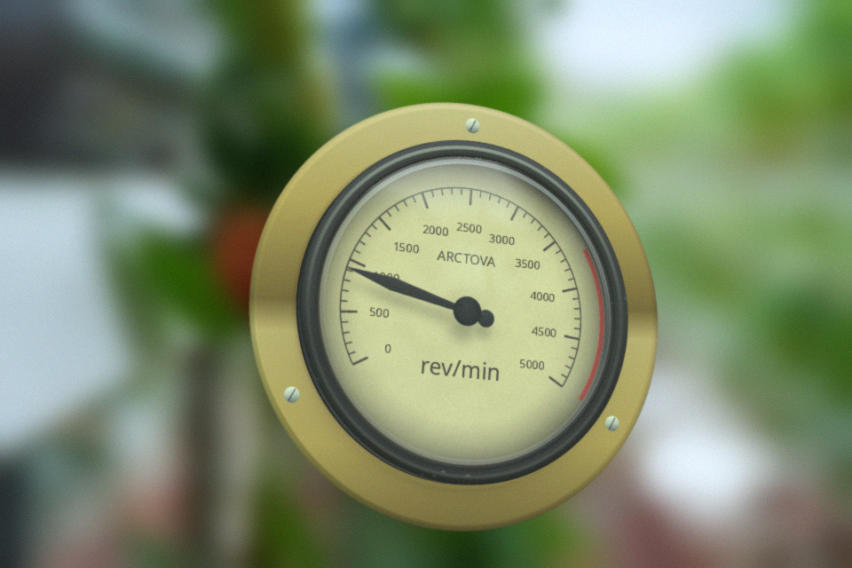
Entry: 900rpm
